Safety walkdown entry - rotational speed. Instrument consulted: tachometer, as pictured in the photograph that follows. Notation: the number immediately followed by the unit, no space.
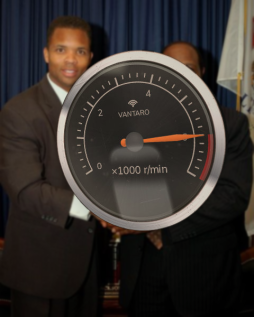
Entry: 6000rpm
